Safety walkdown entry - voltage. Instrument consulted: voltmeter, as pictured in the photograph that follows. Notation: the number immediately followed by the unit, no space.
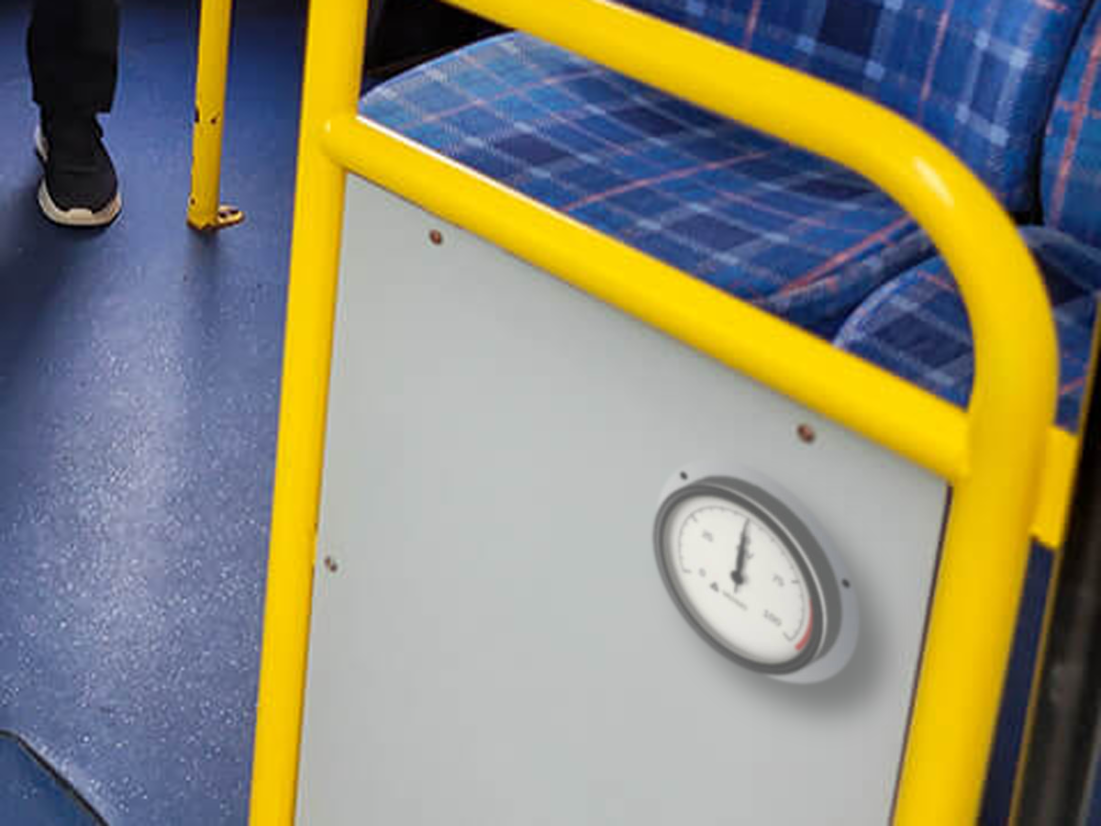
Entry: 50mV
